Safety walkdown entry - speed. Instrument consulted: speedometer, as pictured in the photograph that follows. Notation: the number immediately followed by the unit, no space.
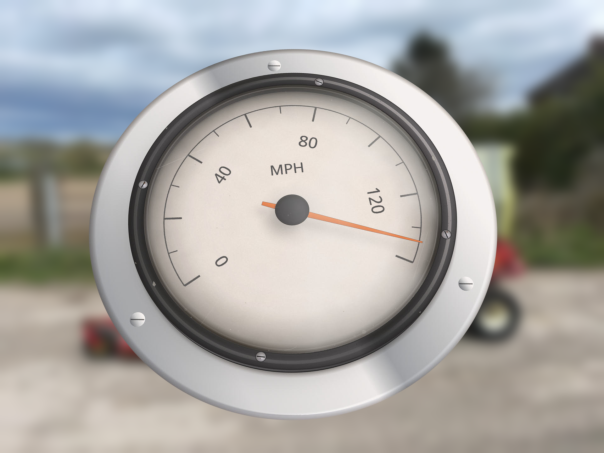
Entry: 135mph
